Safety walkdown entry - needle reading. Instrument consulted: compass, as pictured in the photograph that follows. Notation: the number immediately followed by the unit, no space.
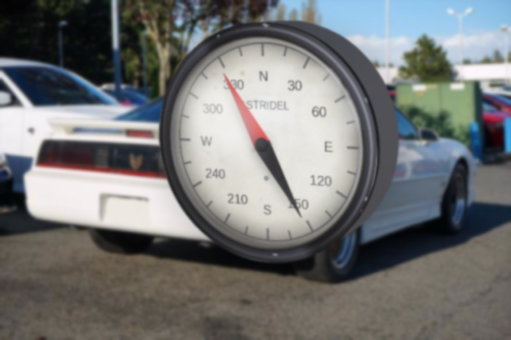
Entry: 330°
